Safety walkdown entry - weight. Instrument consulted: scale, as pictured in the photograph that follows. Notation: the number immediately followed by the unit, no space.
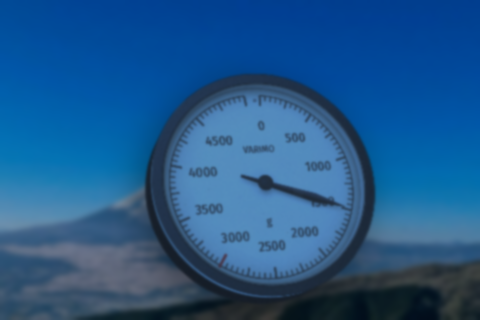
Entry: 1500g
